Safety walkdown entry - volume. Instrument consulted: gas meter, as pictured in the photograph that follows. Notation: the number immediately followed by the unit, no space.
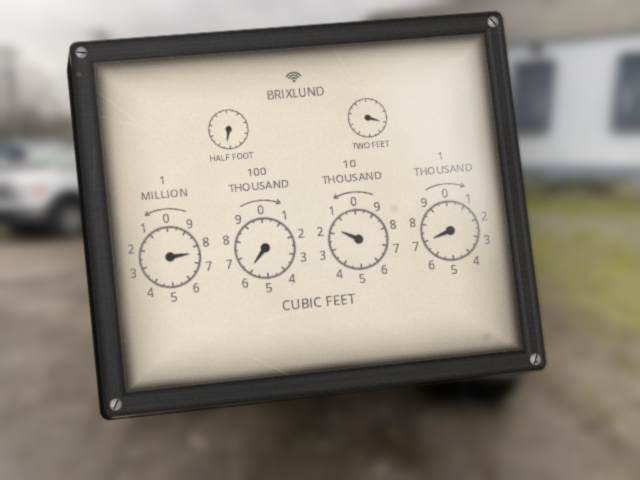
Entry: 761700ft³
